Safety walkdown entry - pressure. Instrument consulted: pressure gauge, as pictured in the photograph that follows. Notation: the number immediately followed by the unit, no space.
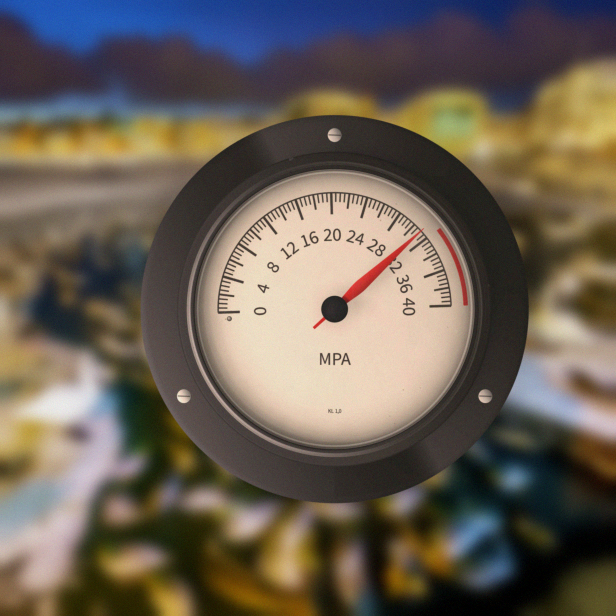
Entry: 31MPa
